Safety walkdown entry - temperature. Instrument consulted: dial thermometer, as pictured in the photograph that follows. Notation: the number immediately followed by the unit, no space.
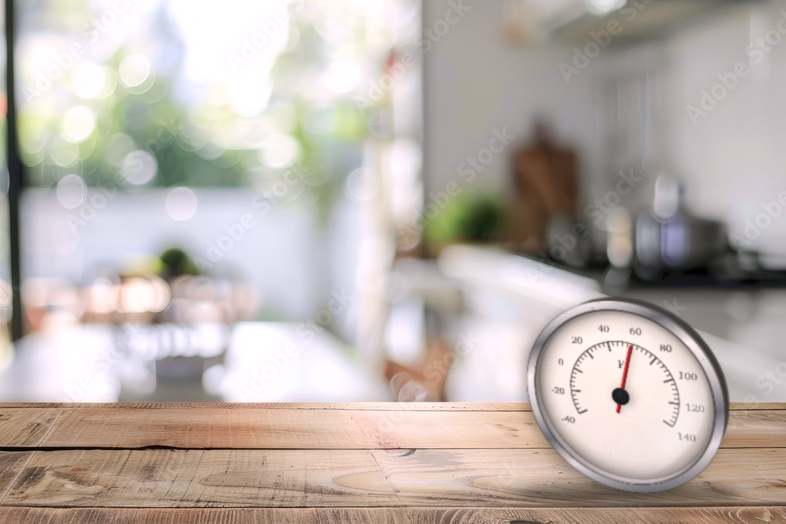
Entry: 60°F
